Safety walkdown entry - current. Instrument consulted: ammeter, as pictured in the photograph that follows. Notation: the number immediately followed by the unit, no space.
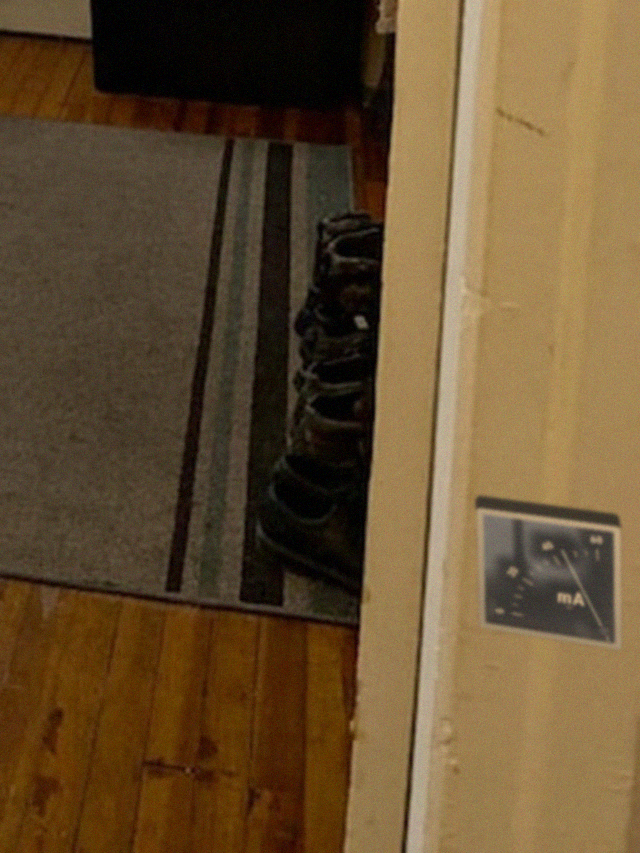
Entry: 45mA
